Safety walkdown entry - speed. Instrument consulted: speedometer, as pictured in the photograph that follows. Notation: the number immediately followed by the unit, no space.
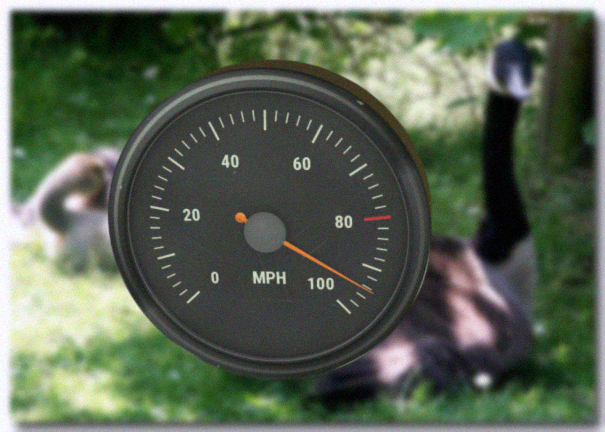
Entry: 94mph
